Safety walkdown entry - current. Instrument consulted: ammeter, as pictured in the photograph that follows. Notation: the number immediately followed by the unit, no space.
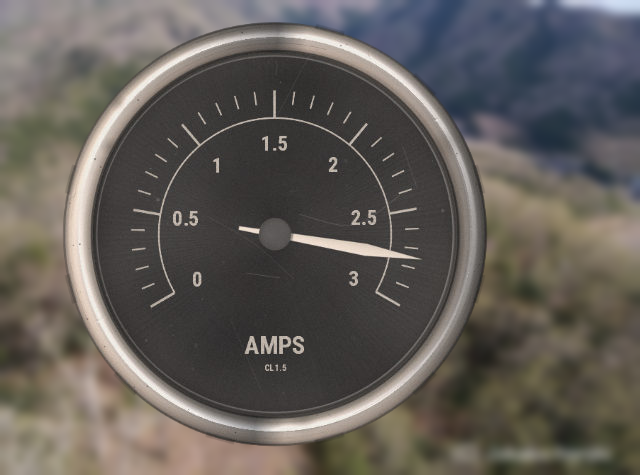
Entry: 2.75A
